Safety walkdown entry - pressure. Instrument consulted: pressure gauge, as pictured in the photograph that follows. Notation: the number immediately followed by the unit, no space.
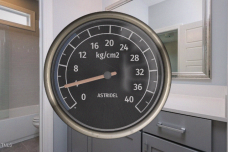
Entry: 4kg/cm²
